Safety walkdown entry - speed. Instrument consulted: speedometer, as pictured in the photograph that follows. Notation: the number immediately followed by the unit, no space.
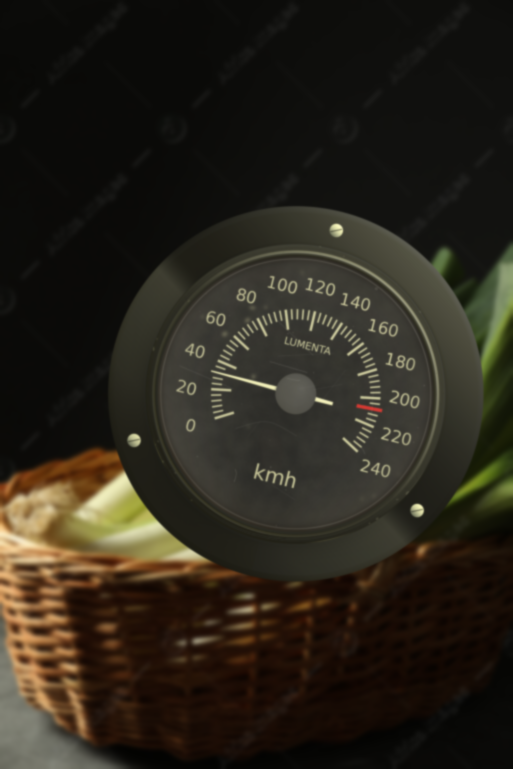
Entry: 32km/h
